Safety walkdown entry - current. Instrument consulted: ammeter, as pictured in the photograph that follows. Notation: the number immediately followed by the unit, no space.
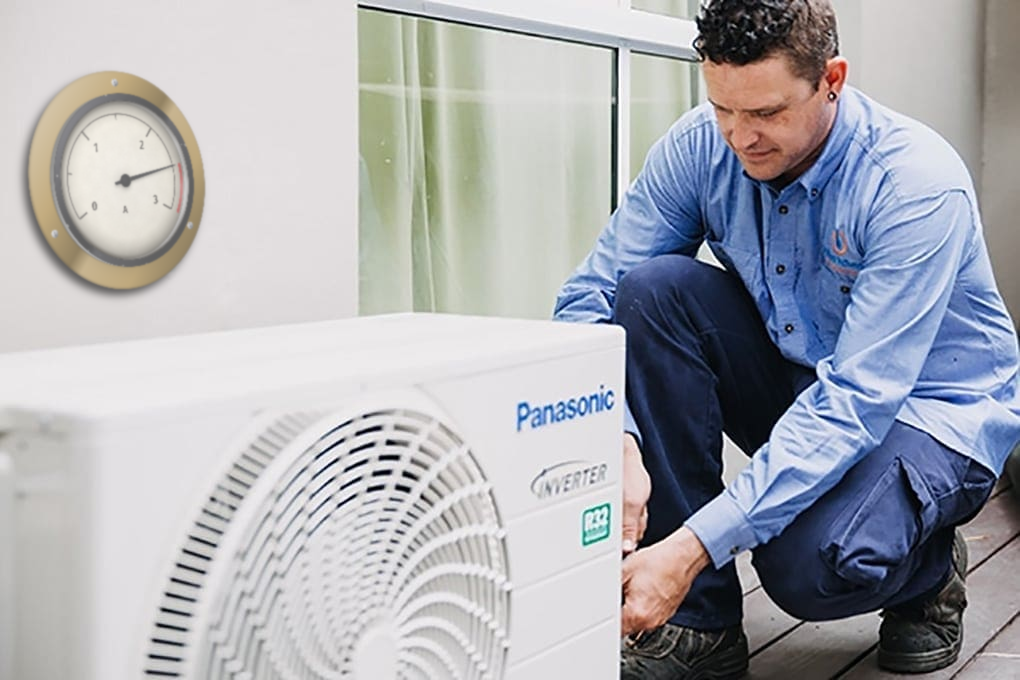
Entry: 2.5A
